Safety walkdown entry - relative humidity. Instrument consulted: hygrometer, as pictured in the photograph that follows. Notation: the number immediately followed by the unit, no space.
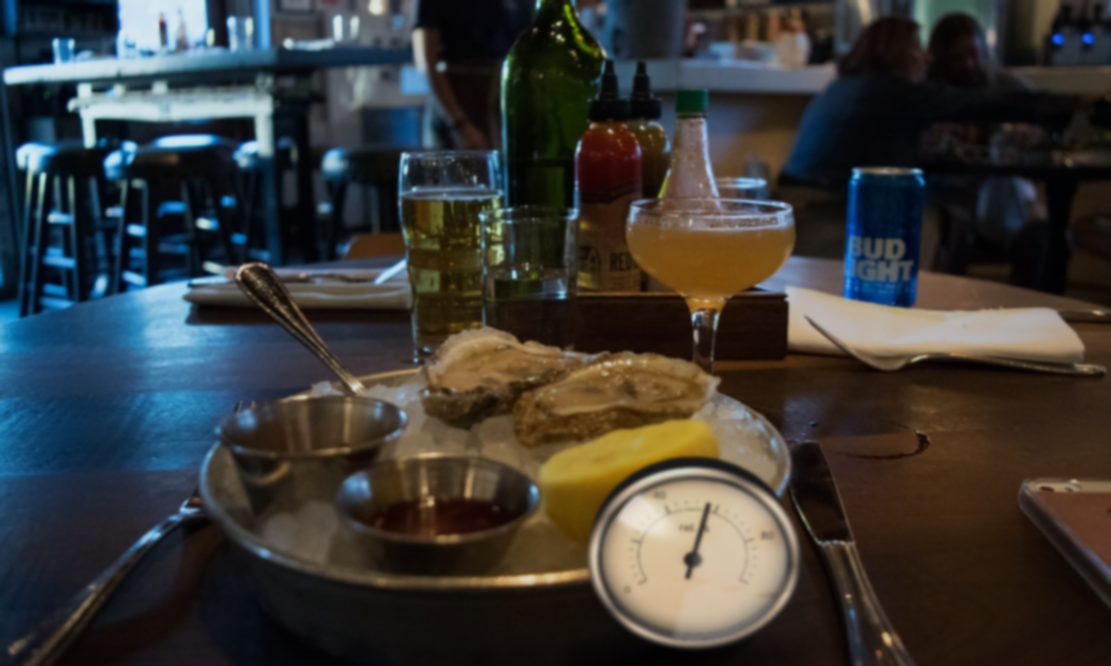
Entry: 56%
